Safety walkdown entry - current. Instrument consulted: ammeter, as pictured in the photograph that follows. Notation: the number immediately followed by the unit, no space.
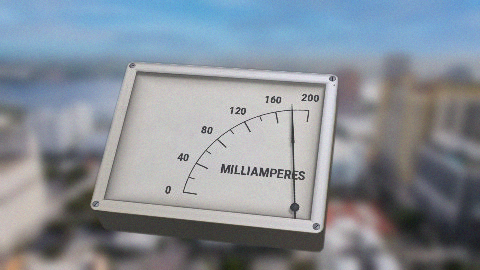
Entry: 180mA
